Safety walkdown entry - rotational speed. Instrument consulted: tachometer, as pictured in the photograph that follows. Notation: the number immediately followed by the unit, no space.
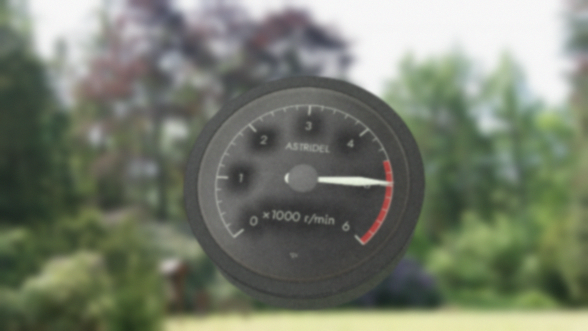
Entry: 5000rpm
